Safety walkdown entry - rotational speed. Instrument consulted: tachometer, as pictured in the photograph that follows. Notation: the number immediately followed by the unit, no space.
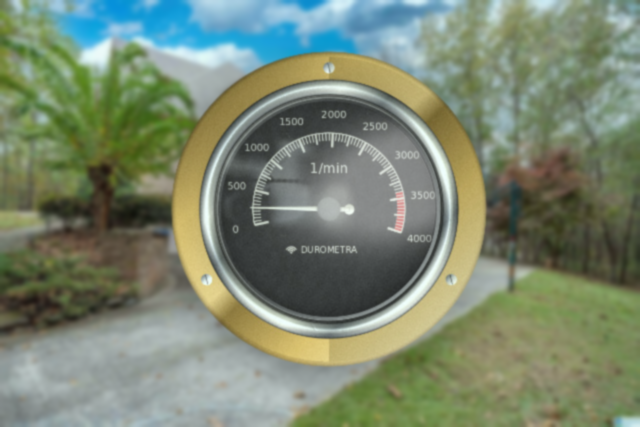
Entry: 250rpm
